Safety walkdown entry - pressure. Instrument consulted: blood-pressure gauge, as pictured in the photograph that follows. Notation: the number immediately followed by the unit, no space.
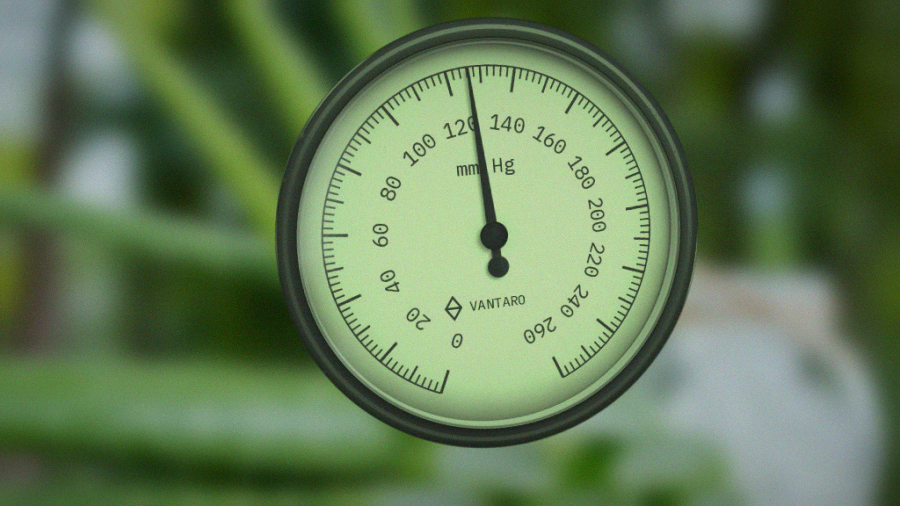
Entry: 126mmHg
